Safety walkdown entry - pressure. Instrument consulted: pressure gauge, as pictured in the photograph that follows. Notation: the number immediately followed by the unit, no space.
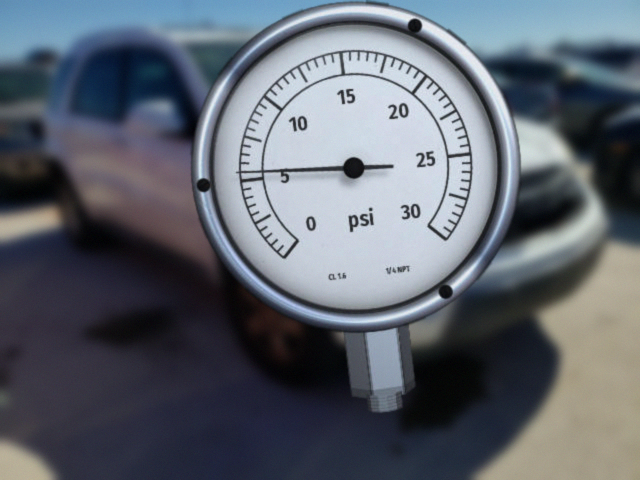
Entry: 5.5psi
